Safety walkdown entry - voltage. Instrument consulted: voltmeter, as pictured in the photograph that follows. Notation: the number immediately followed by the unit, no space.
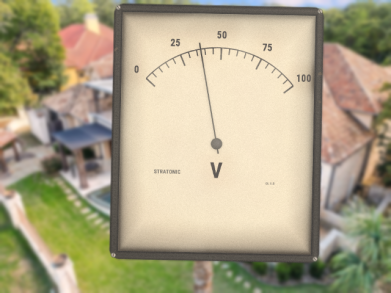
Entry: 37.5V
